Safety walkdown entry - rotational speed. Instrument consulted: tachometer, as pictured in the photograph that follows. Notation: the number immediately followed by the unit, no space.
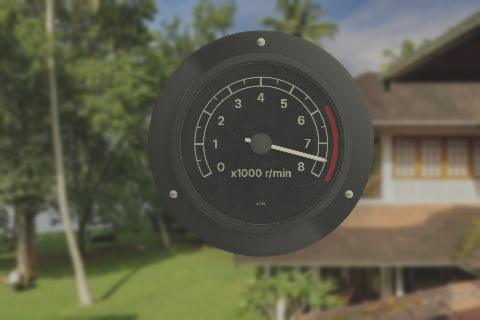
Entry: 7500rpm
